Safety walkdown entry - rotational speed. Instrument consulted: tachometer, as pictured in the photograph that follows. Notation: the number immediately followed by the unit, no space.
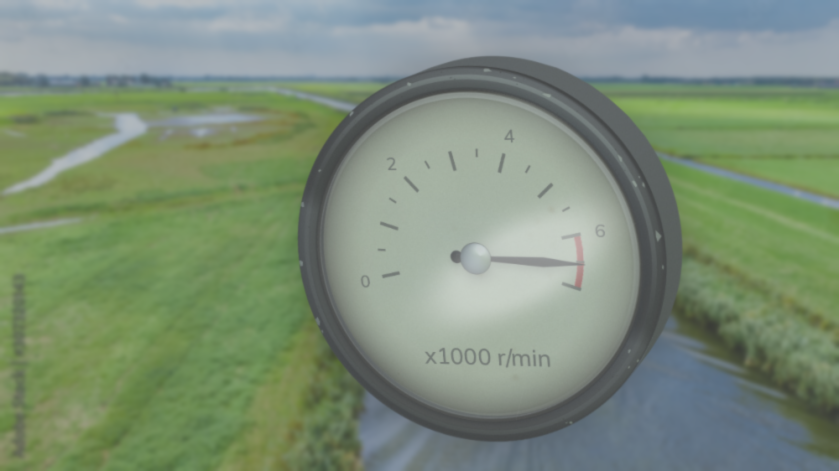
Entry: 6500rpm
